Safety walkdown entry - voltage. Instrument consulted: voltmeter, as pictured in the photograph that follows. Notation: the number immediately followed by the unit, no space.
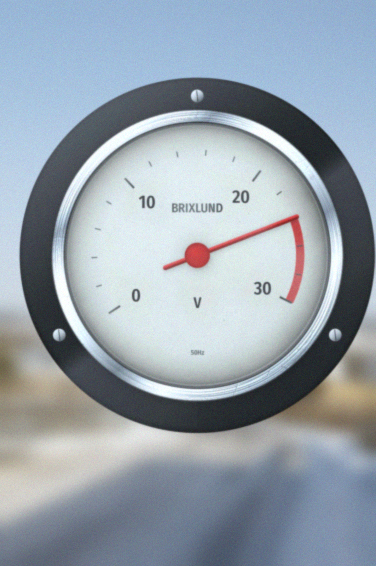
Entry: 24V
